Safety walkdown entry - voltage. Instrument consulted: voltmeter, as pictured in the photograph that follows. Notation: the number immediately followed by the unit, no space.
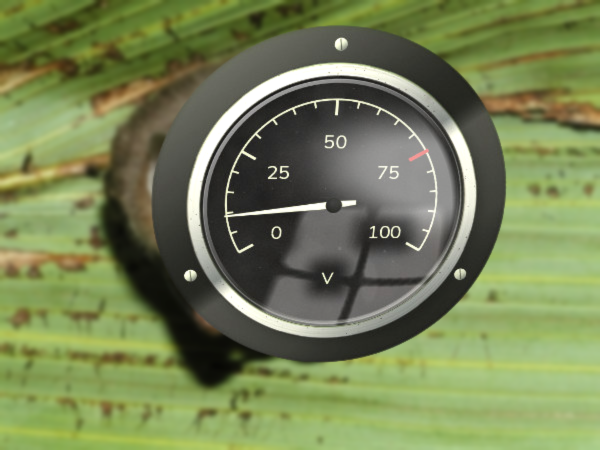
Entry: 10V
